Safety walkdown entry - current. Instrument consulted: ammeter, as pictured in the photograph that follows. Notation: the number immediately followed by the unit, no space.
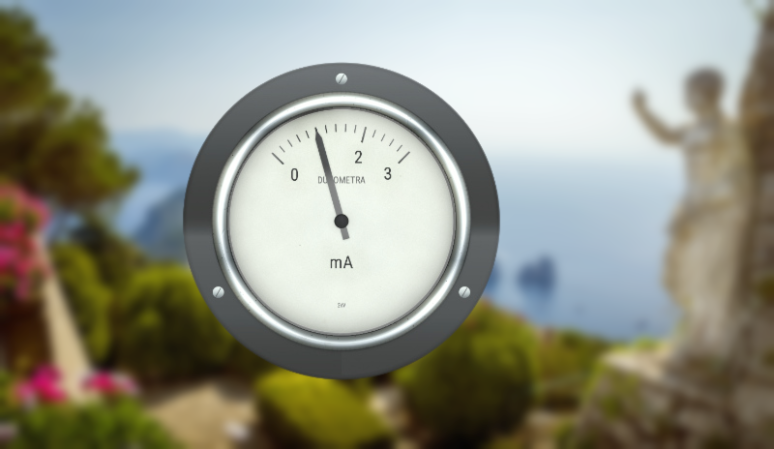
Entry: 1mA
